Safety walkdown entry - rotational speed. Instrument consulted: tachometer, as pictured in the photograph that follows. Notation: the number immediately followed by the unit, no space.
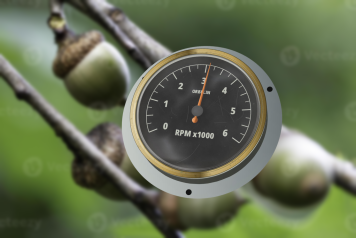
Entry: 3125rpm
